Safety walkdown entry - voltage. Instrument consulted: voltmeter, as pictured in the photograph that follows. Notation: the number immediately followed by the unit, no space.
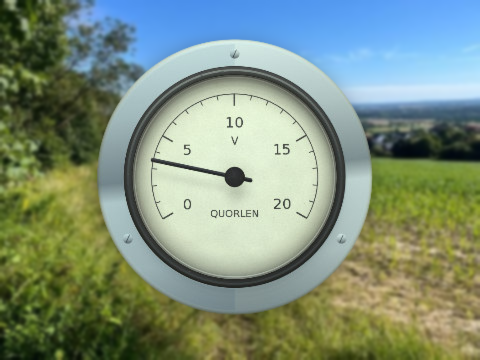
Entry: 3.5V
